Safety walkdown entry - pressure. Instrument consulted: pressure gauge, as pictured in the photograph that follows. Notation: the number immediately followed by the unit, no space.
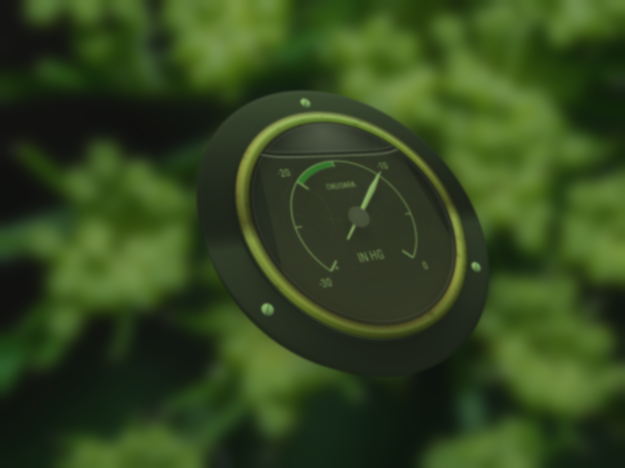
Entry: -10inHg
